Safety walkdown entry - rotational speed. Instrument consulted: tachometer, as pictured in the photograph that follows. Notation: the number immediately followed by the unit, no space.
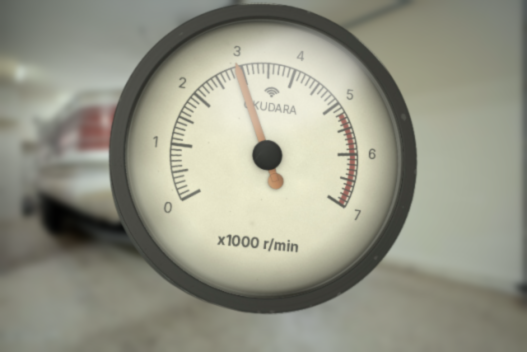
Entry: 2900rpm
